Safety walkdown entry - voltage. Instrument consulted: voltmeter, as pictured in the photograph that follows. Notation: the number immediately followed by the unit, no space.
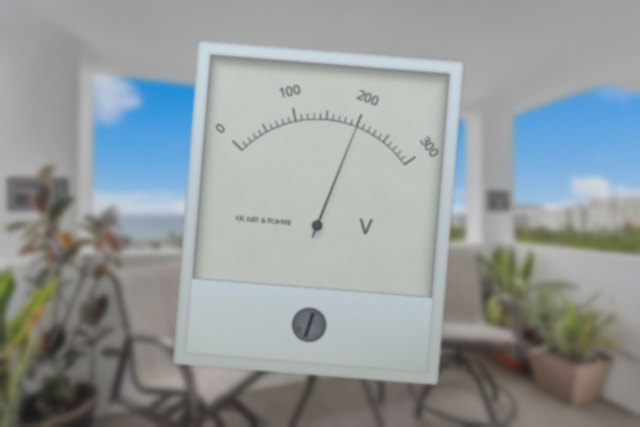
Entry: 200V
